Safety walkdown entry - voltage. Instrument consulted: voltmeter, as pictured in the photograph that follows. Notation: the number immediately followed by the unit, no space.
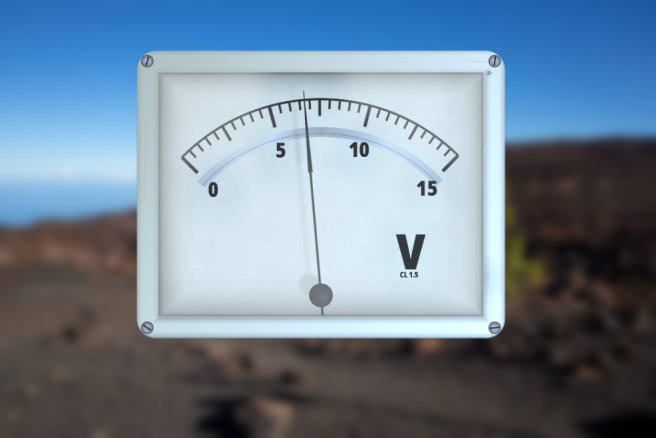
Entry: 6.75V
